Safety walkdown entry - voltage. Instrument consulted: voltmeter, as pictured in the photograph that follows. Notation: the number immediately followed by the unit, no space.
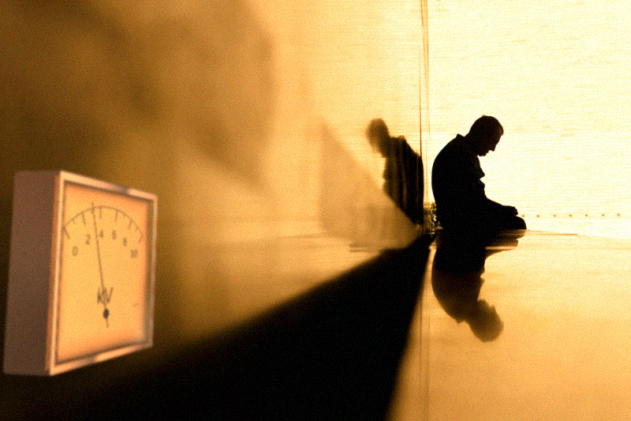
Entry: 3kV
